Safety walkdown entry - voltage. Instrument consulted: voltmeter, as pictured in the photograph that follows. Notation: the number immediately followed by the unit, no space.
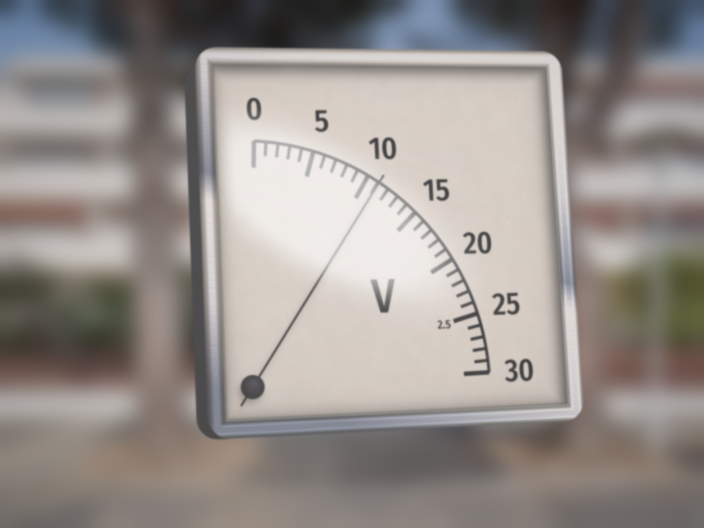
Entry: 11V
